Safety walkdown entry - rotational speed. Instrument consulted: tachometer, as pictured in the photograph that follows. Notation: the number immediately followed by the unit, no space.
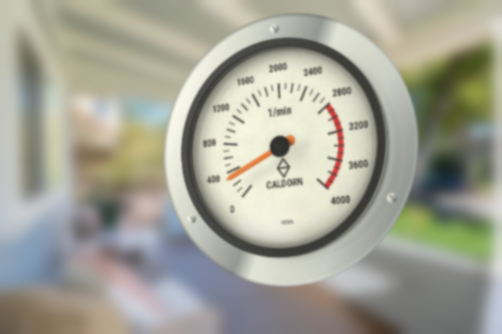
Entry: 300rpm
